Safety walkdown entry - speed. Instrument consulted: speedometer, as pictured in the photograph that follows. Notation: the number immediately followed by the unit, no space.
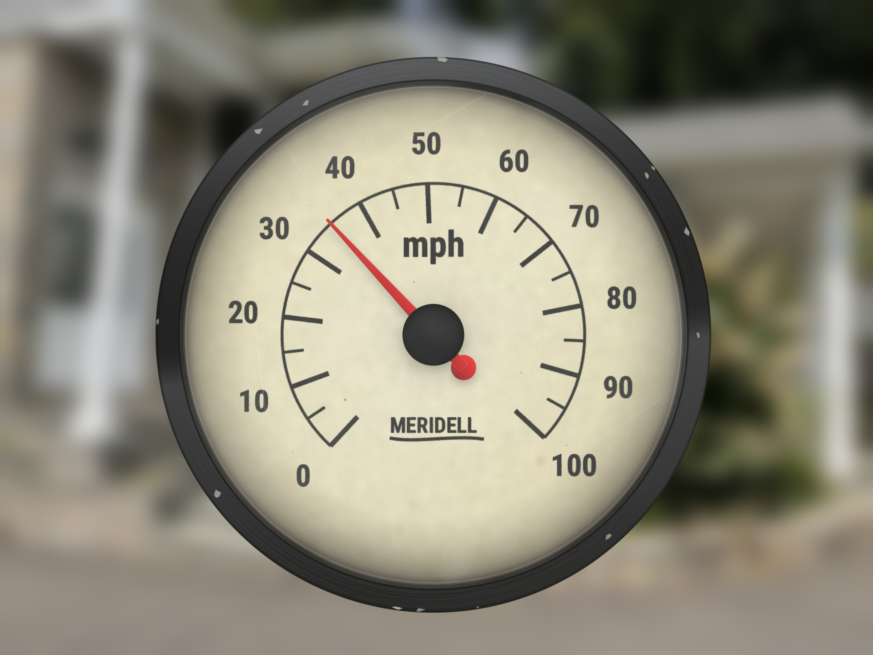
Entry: 35mph
